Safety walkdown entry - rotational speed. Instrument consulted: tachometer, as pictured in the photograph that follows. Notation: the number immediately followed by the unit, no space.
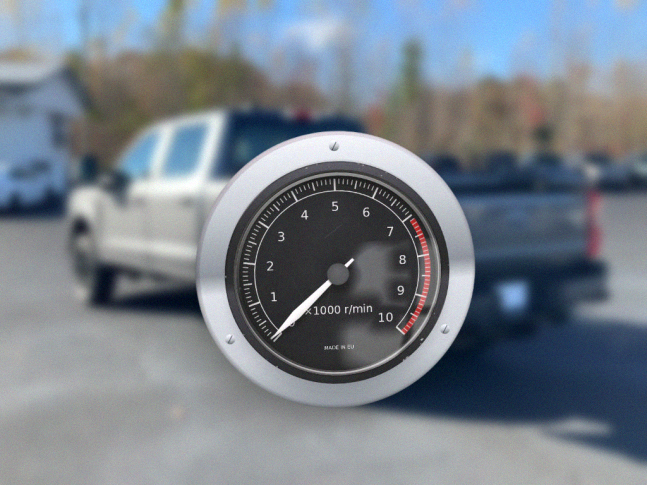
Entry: 100rpm
